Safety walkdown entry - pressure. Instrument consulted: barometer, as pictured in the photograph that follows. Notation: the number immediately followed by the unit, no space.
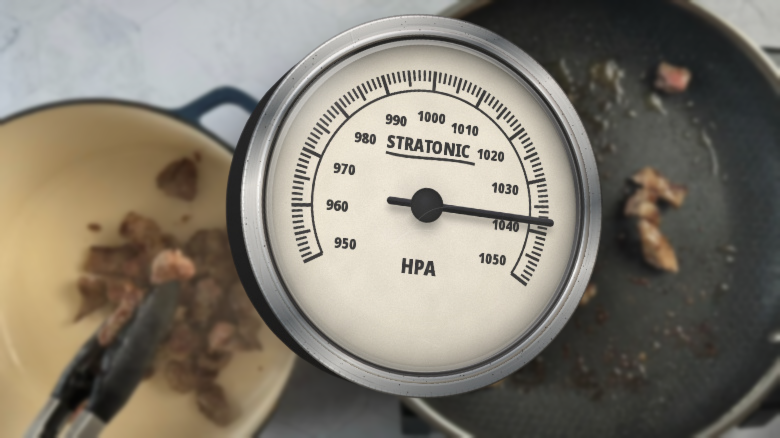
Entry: 1038hPa
